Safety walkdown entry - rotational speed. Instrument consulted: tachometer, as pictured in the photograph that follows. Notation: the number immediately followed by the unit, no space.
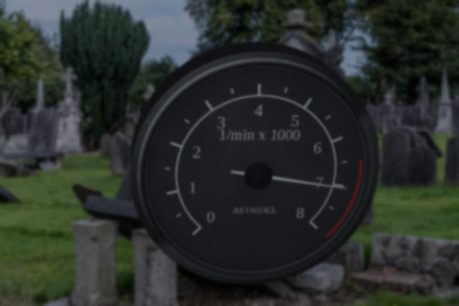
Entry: 7000rpm
